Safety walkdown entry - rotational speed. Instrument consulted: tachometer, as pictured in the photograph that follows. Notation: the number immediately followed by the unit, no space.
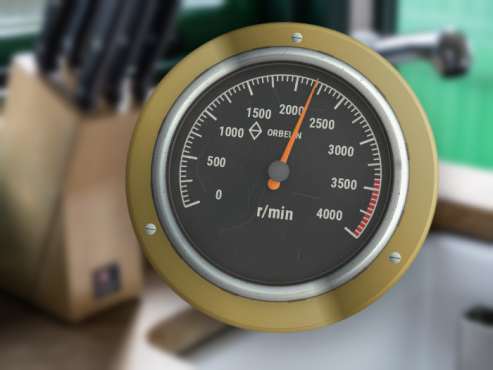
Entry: 2200rpm
